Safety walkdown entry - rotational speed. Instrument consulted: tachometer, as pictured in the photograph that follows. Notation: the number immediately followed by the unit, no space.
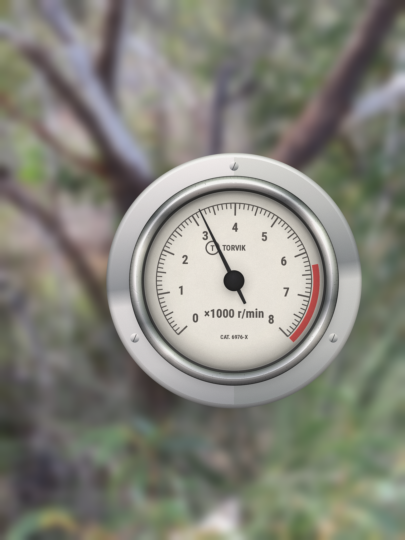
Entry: 3200rpm
